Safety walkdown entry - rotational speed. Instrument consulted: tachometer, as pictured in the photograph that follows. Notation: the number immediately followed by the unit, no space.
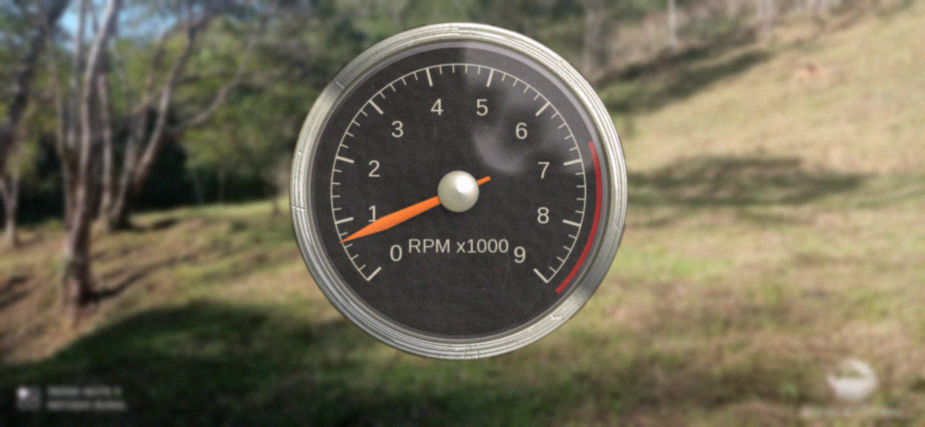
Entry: 700rpm
